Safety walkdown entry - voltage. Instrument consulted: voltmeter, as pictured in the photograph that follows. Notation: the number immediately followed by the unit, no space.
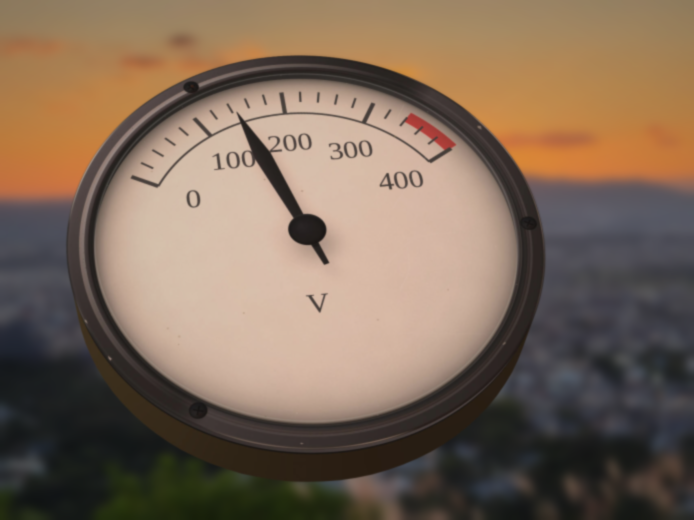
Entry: 140V
